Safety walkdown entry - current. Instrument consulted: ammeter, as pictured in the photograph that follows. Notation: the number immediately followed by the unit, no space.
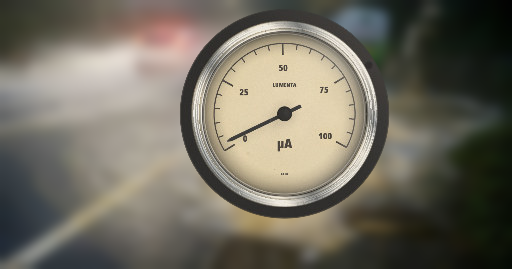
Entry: 2.5µA
